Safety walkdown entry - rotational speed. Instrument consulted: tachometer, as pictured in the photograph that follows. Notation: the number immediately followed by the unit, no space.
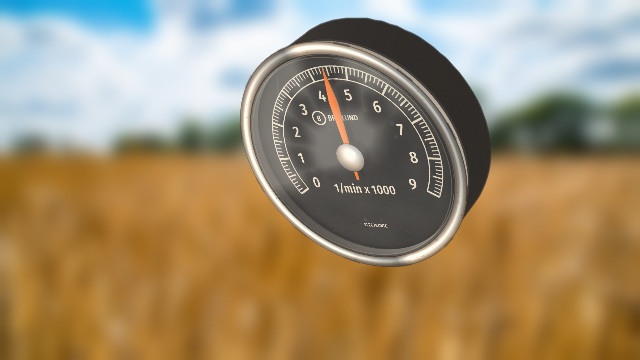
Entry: 4500rpm
